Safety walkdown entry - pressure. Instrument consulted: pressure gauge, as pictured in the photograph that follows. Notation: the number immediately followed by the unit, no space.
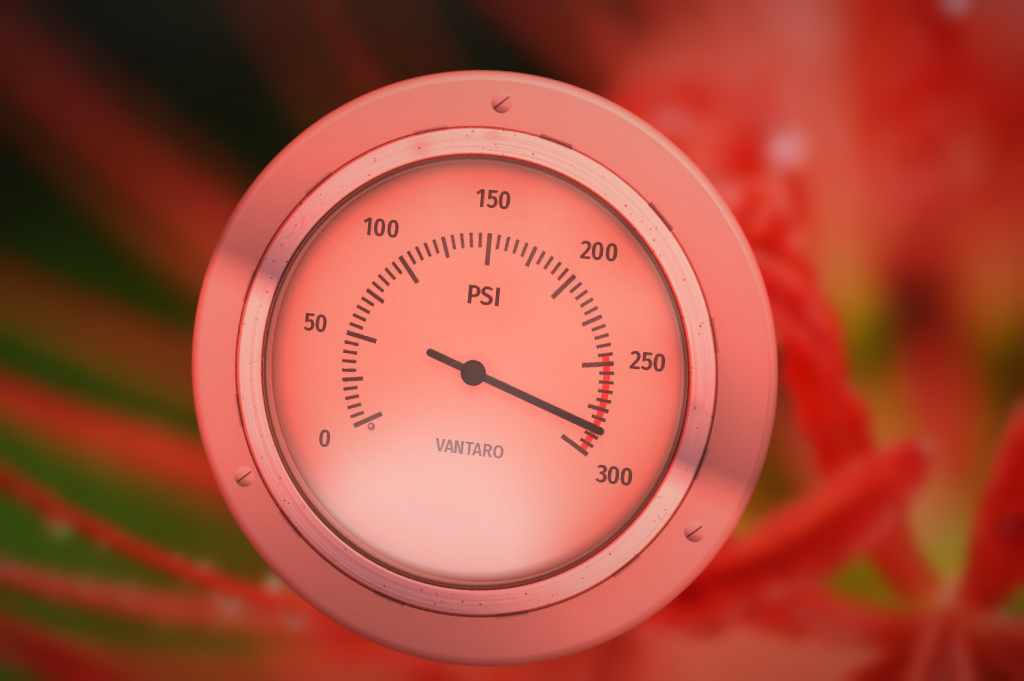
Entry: 285psi
